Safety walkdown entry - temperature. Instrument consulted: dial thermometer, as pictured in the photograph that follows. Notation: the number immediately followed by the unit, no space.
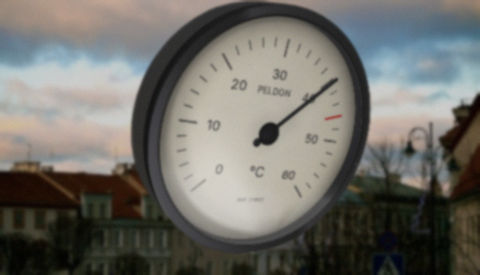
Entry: 40°C
